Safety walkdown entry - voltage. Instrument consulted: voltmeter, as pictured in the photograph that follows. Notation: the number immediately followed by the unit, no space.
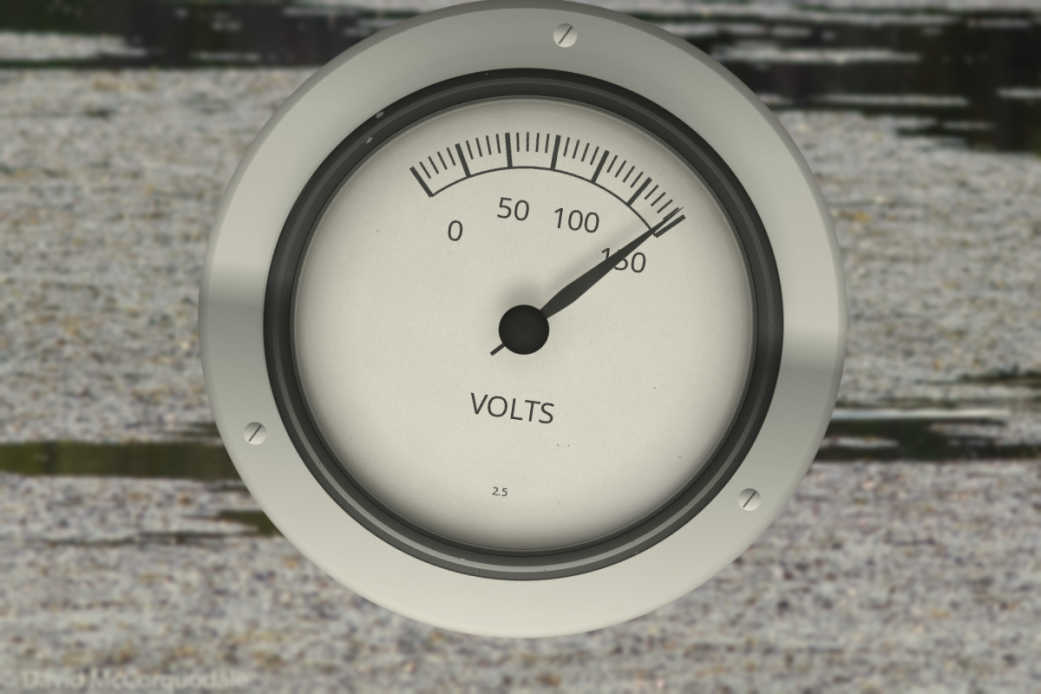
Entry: 145V
